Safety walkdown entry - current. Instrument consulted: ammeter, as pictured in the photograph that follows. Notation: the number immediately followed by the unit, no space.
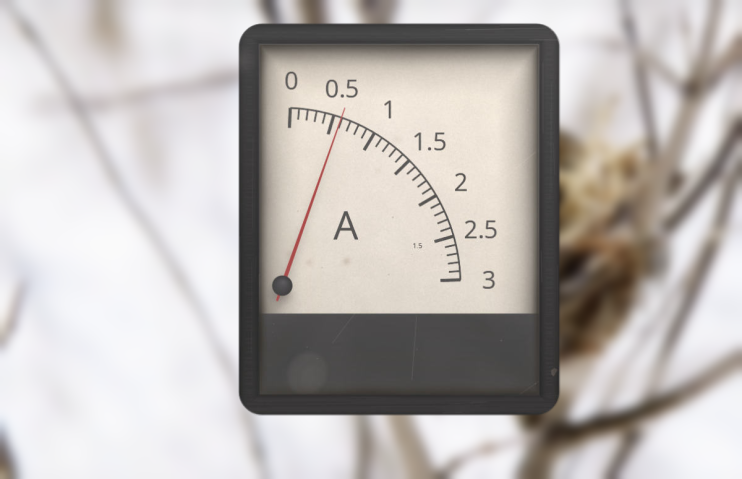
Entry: 0.6A
